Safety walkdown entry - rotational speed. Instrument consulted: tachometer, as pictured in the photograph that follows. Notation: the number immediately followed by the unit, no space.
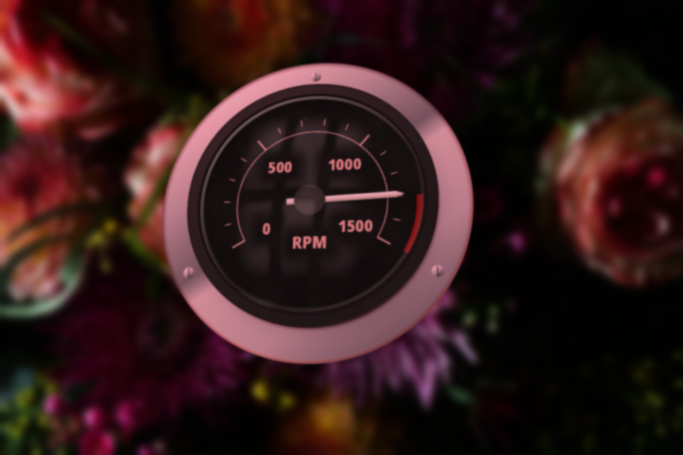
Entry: 1300rpm
